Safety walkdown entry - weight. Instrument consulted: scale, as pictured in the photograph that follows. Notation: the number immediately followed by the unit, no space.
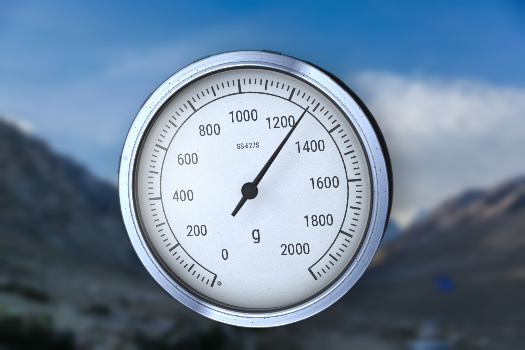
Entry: 1280g
